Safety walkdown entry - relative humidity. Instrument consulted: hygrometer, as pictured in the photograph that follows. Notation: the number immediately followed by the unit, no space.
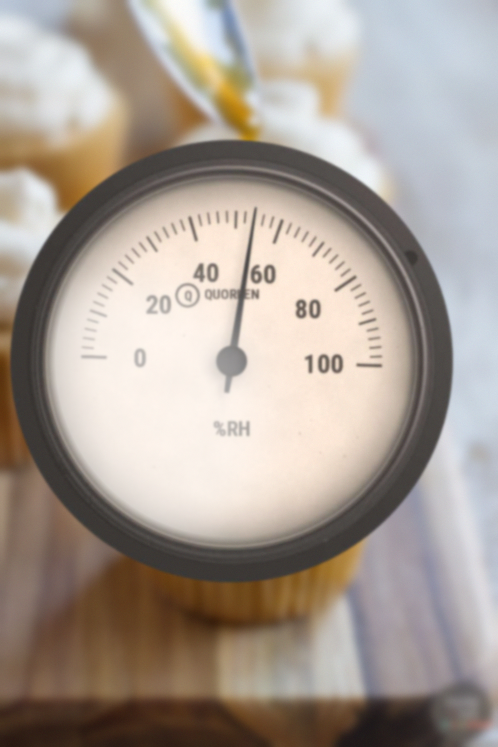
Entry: 54%
